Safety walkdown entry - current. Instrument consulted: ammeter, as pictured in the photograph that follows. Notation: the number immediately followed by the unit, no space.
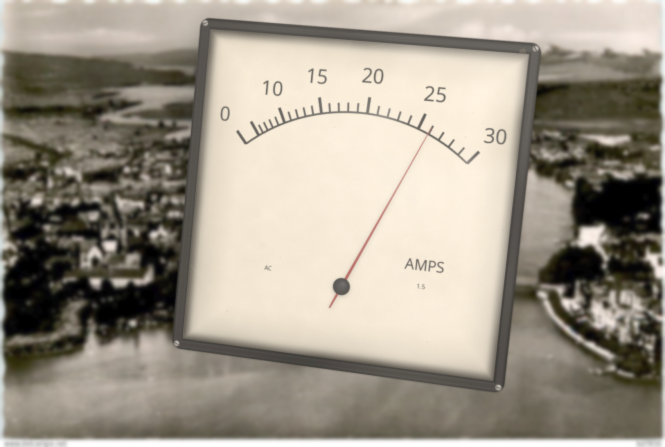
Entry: 26A
